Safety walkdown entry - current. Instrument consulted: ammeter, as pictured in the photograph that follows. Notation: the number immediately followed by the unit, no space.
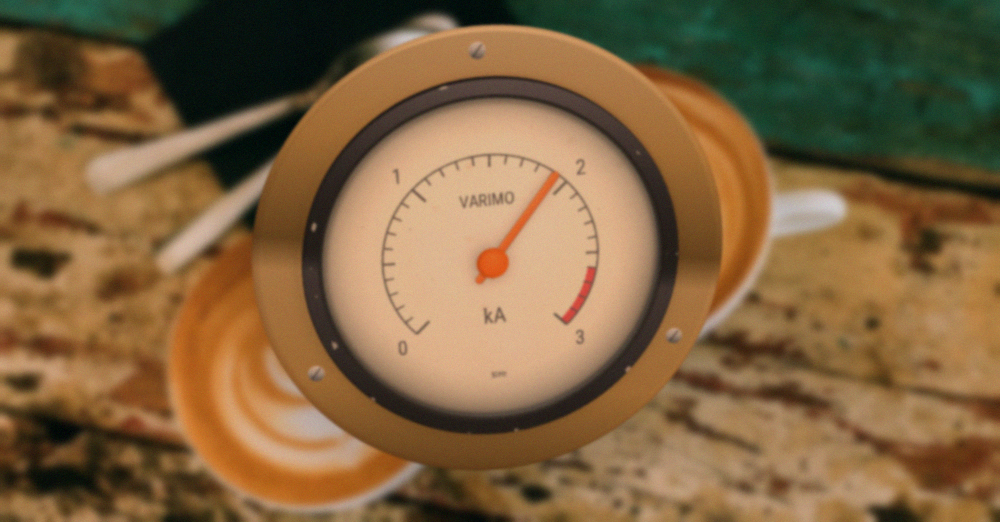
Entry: 1.9kA
